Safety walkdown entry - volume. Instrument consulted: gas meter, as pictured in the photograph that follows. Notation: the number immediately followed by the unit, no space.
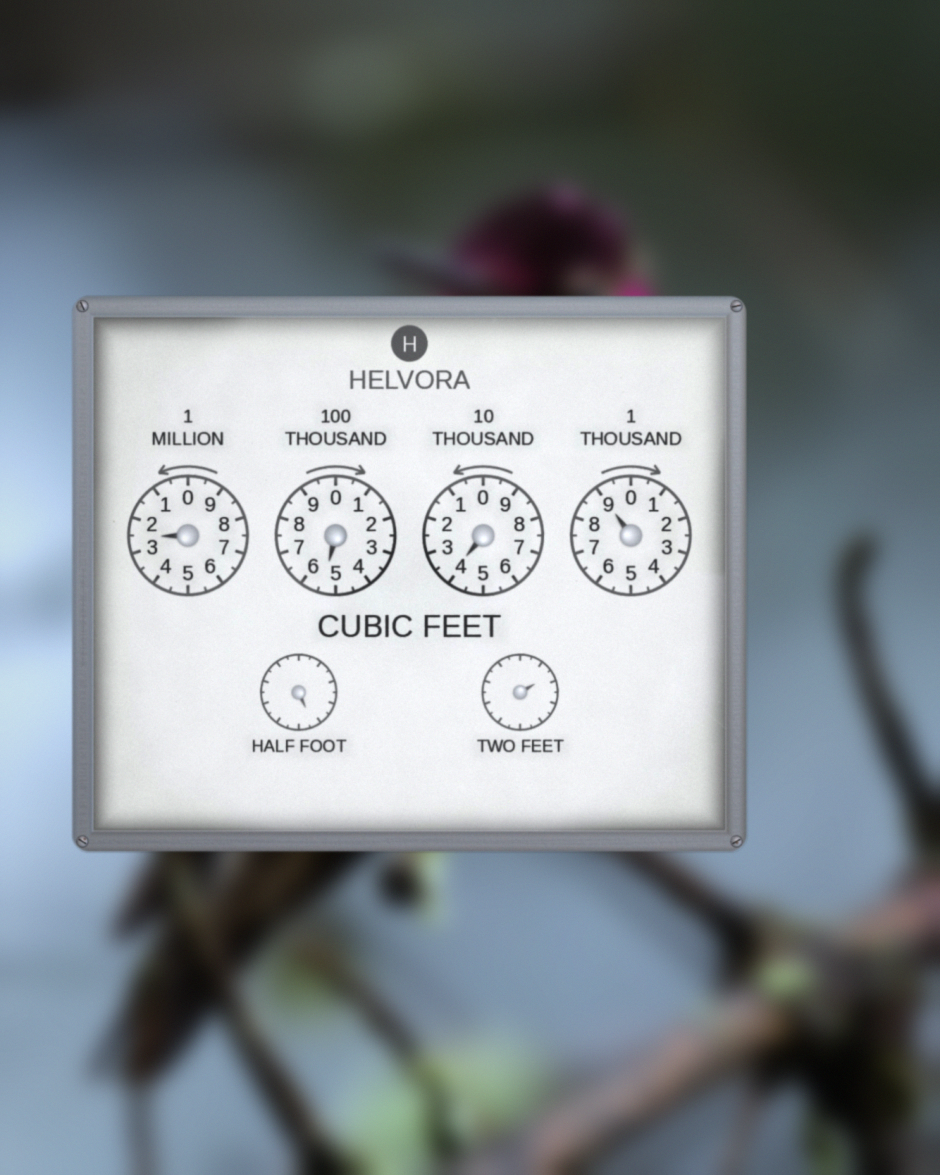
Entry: 253900ft³
